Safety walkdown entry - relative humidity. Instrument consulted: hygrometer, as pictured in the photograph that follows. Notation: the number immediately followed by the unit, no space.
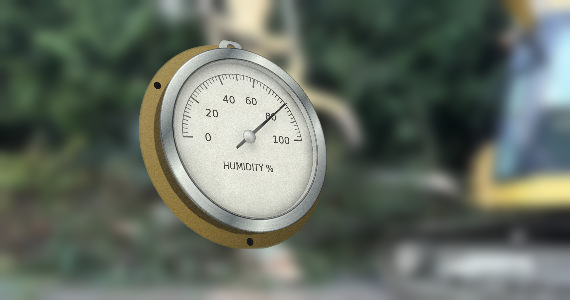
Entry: 80%
